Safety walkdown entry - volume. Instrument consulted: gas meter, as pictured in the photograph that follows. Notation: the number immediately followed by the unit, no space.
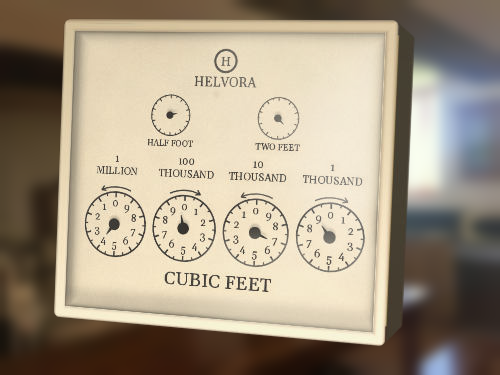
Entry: 396900ft³
